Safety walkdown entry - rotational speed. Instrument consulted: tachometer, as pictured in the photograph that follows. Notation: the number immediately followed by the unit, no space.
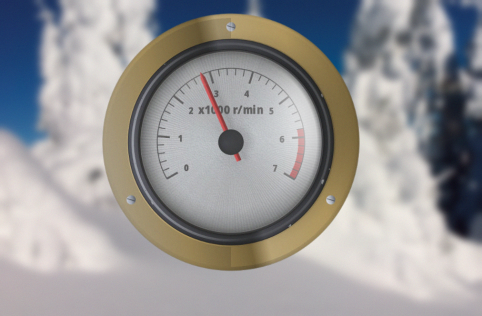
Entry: 2800rpm
